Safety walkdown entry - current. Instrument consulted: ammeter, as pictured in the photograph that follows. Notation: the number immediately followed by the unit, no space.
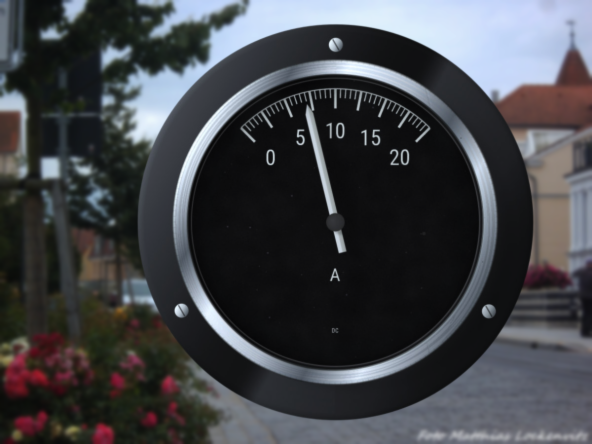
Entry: 7A
